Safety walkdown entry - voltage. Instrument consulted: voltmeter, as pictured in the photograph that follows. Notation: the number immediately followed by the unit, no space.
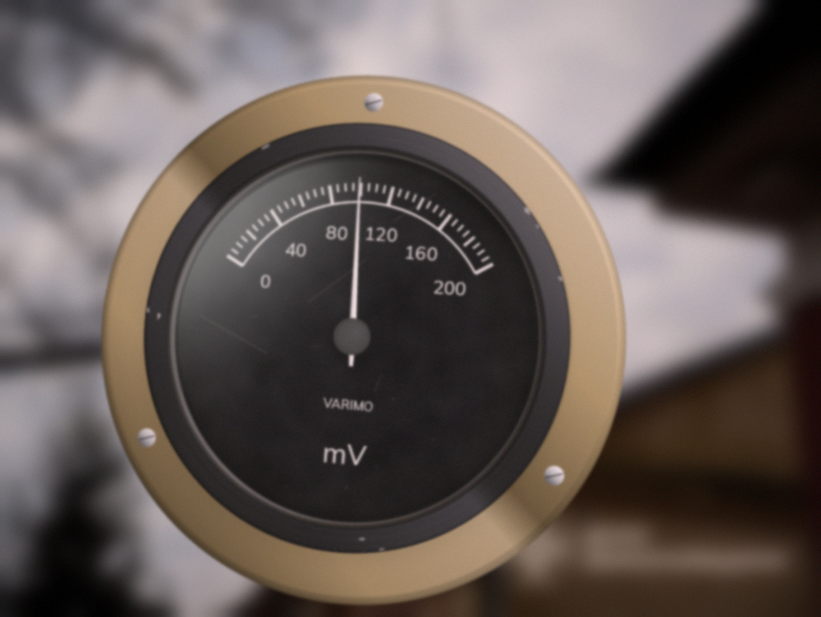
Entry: 100mV
